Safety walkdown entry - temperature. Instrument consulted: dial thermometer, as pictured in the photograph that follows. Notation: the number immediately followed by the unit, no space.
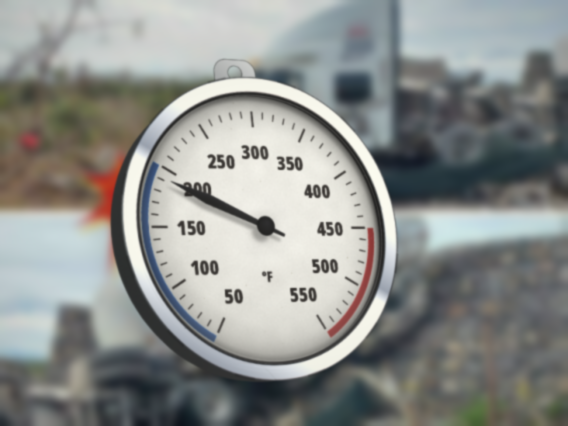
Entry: 190°F
